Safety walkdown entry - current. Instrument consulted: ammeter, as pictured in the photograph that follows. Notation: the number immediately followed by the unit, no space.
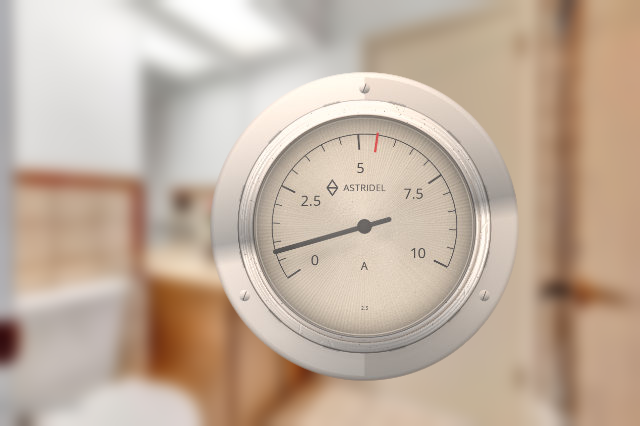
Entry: 0.75A
